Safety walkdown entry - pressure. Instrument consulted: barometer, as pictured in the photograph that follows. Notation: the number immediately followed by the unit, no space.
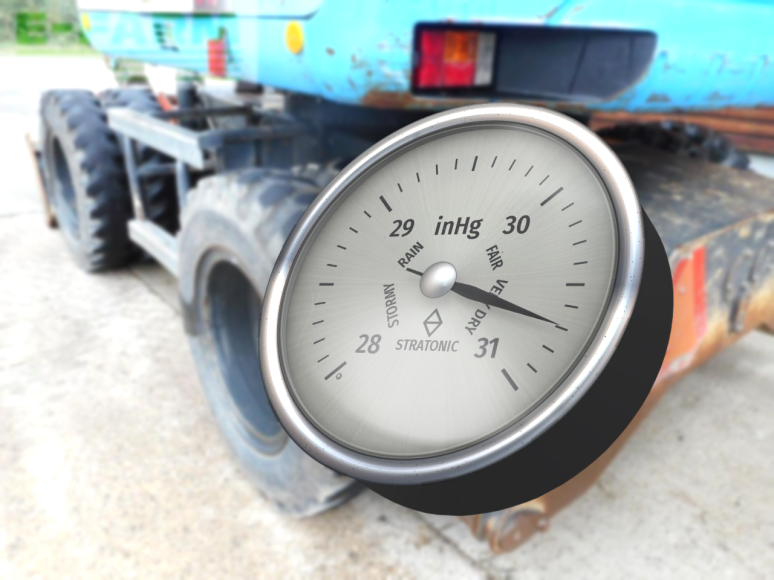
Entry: 30.7inHg
